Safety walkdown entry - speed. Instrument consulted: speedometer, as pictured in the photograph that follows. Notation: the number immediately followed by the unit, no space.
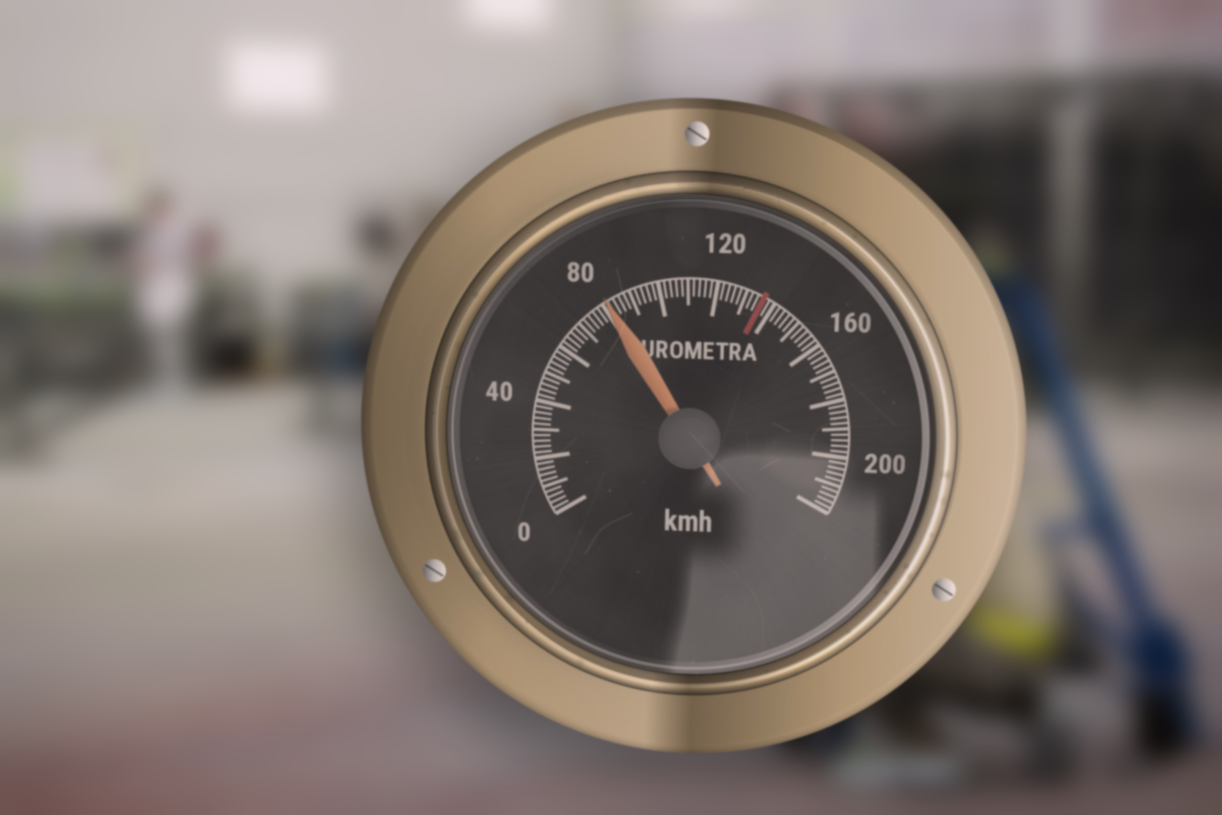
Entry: 82km/h
